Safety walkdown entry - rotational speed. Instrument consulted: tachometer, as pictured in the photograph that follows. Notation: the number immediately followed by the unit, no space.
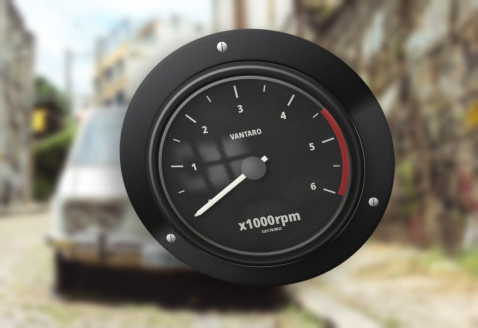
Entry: 0rpm
